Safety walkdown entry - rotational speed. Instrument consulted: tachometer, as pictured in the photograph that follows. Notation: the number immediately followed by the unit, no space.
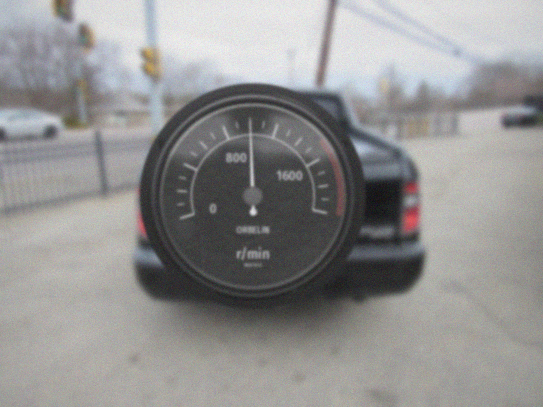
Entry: 1000rpm
